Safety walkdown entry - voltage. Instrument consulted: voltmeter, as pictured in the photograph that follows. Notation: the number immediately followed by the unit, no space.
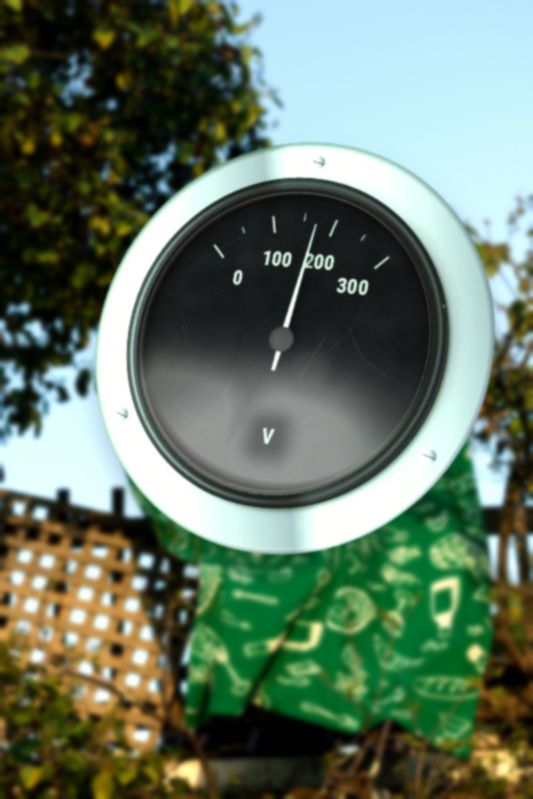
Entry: 175V
